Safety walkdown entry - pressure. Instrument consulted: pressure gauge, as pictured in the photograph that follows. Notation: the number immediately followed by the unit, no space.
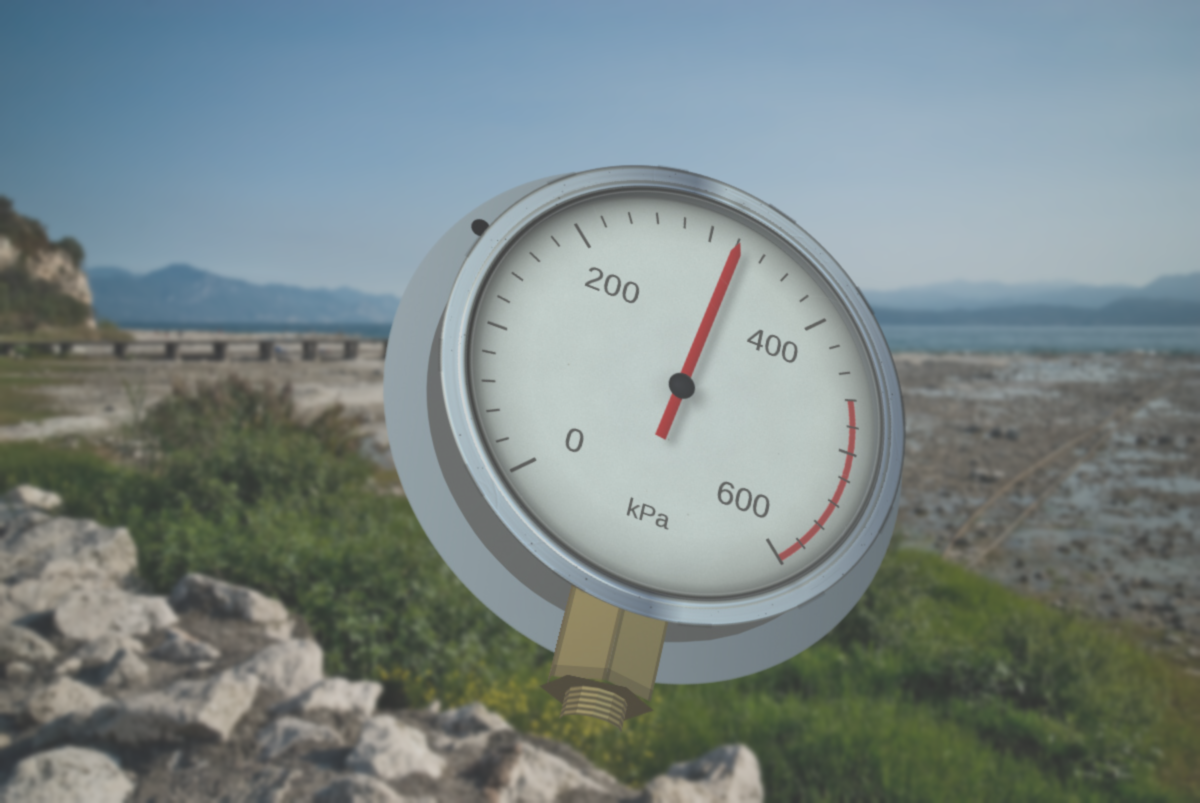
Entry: 320kPa
